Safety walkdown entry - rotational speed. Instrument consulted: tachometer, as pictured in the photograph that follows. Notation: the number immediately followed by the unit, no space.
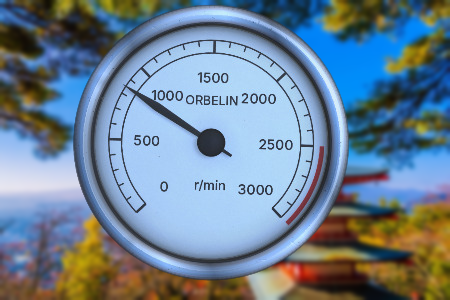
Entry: 850rpm
